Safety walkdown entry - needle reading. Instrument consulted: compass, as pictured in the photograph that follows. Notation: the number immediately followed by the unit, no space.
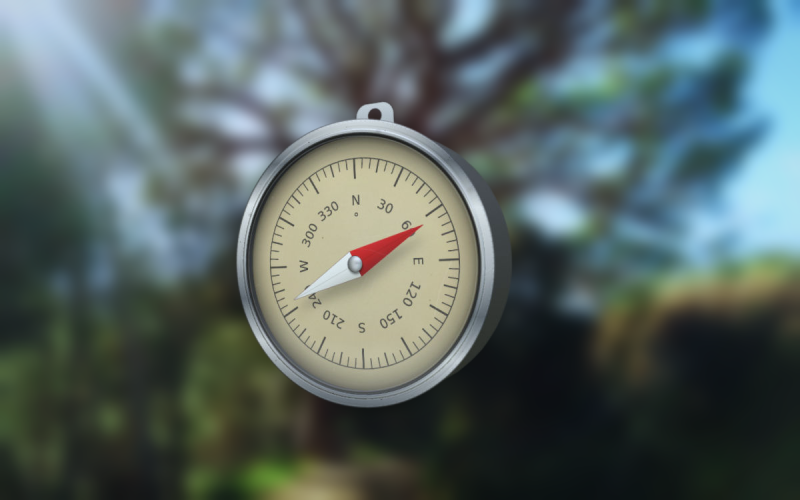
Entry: 65°
